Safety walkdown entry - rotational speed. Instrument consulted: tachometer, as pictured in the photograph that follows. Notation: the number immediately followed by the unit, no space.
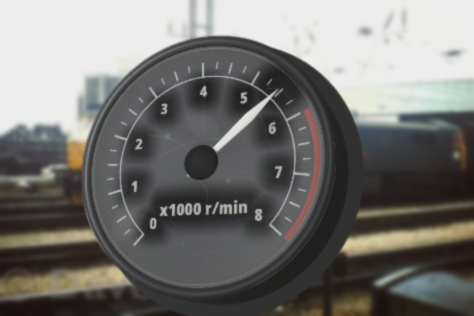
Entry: 5500rpm
